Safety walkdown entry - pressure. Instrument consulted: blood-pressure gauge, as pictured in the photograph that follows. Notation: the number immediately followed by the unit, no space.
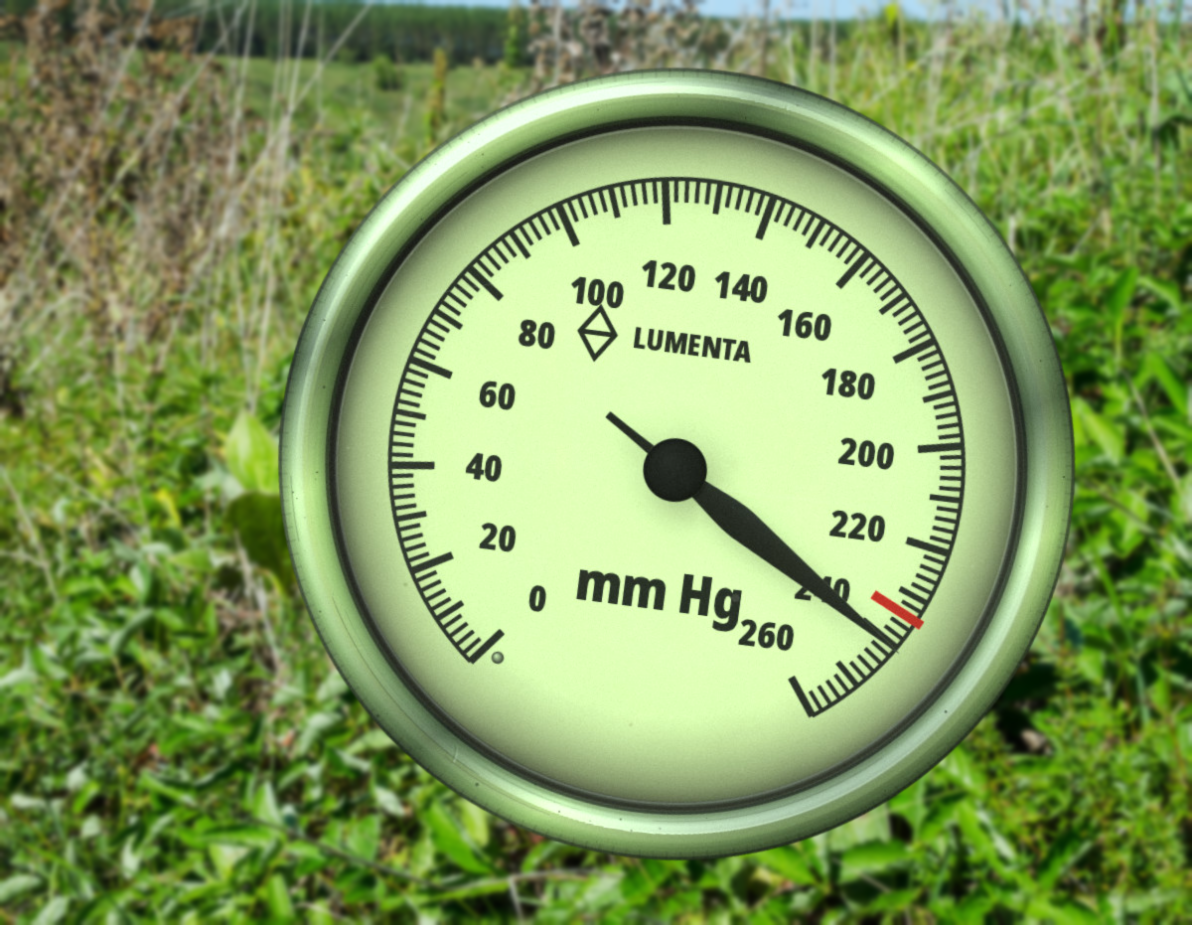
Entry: 240mmHg
